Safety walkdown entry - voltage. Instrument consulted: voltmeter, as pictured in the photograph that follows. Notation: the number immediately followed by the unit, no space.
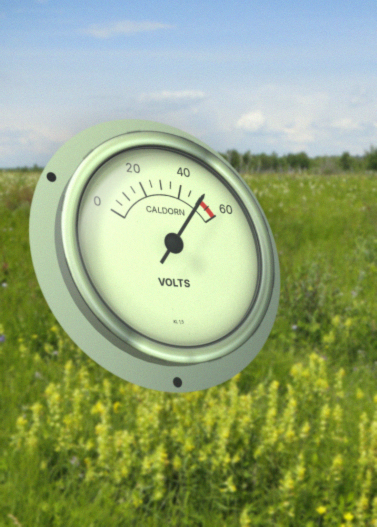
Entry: 50V
